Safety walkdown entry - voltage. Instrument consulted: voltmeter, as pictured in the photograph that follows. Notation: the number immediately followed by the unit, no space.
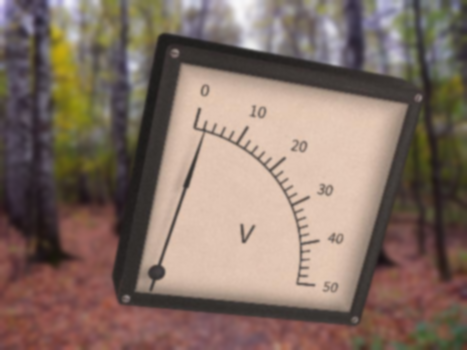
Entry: 2V
